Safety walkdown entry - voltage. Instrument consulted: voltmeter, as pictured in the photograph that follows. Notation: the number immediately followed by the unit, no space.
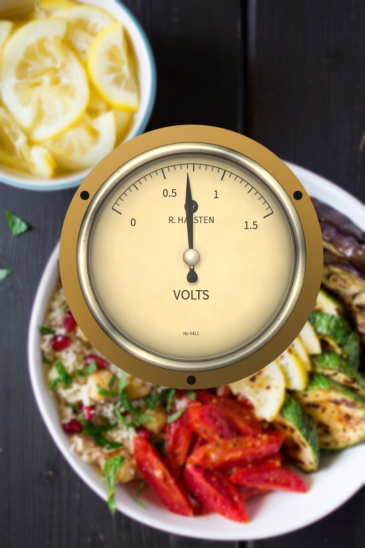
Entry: 0.7V
